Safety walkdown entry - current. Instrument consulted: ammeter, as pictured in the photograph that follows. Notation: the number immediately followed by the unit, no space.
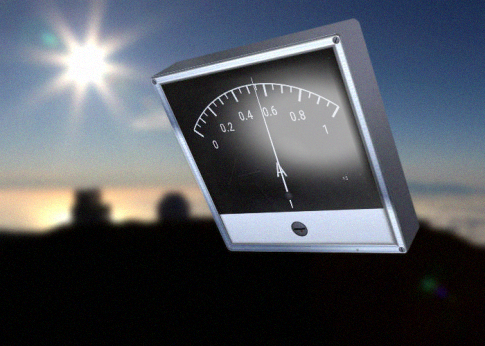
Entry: 0.55A
